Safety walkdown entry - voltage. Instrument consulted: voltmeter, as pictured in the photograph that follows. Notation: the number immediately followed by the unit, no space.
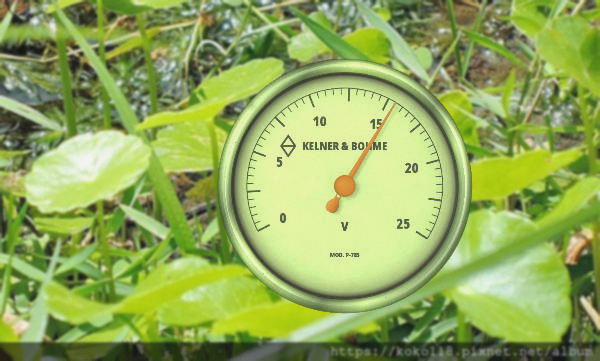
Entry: 15.5V
